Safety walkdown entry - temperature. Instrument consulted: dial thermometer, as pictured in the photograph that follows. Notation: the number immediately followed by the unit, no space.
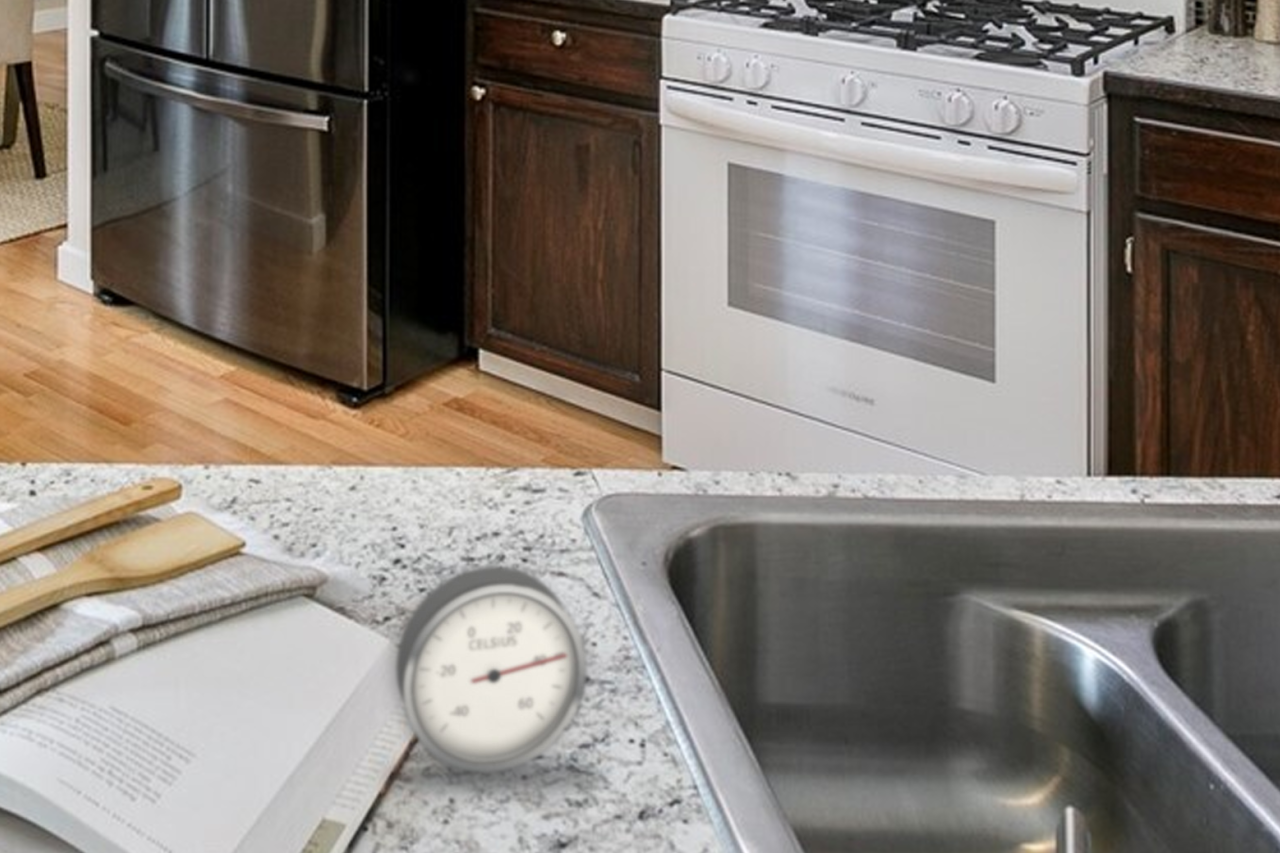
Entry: 40°C
